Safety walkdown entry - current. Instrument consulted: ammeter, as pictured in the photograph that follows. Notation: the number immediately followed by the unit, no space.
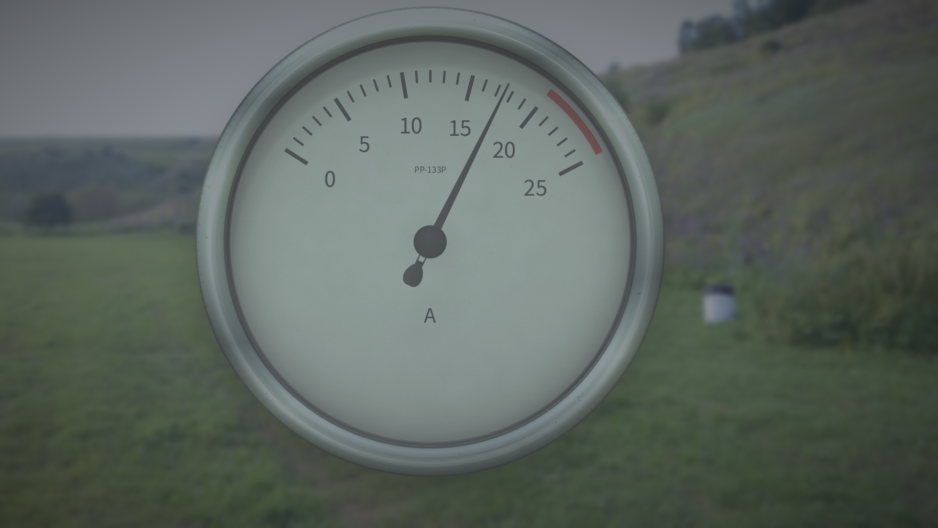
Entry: 17.5A
